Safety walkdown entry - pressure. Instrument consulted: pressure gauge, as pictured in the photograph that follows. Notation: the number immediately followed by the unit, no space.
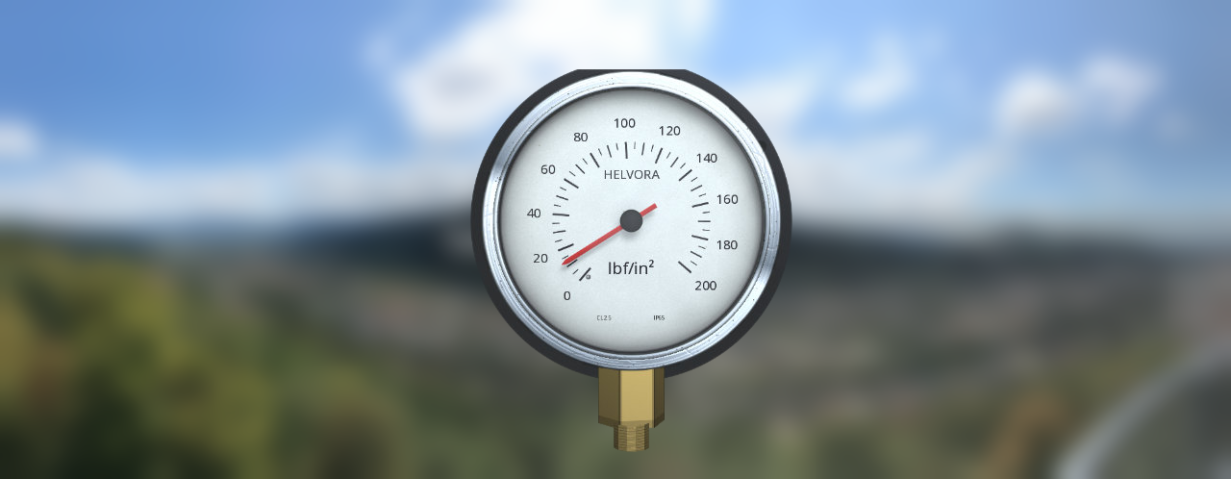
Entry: 12.5psi
